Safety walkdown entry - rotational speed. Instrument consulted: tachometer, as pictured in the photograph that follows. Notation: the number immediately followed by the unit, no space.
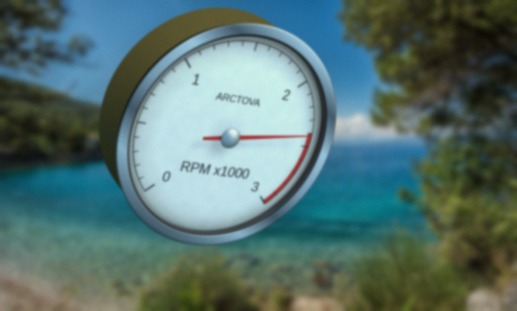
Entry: 2400rpm
